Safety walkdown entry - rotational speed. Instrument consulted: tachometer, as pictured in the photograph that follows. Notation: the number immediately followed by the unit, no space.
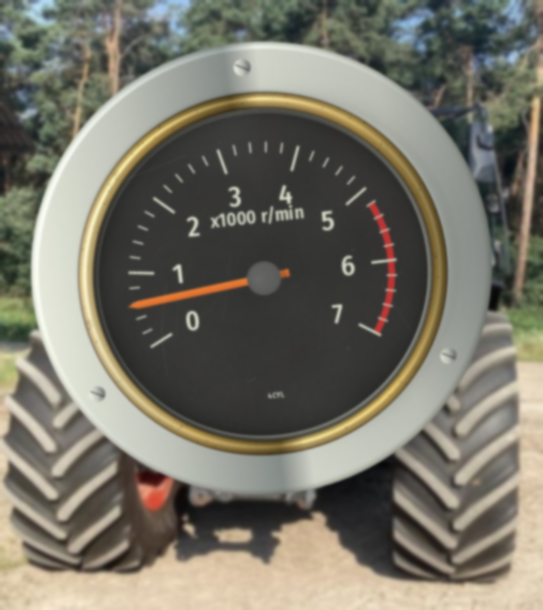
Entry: 600rpm
